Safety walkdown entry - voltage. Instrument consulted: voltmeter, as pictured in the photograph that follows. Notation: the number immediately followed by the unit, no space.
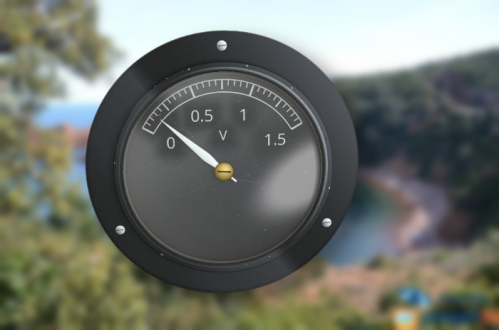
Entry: 0.15V
